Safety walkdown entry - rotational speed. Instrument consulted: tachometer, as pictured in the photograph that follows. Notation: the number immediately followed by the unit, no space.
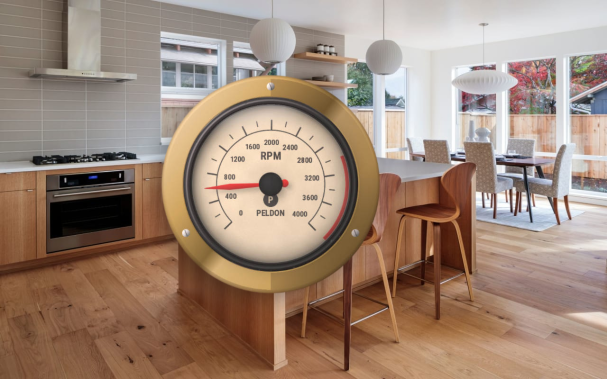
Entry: 600rpm
